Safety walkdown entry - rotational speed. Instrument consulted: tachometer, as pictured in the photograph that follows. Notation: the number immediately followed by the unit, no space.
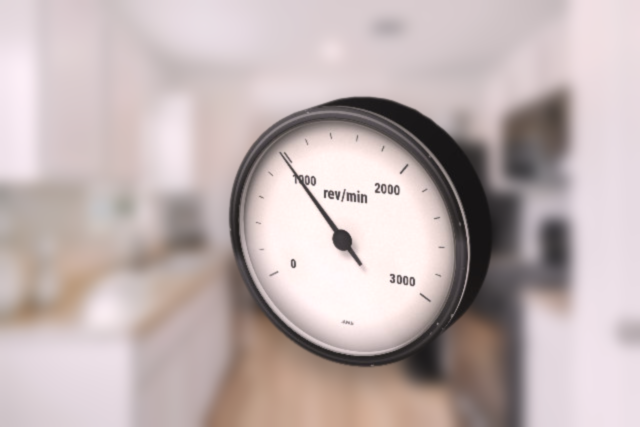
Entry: 1000rpm
